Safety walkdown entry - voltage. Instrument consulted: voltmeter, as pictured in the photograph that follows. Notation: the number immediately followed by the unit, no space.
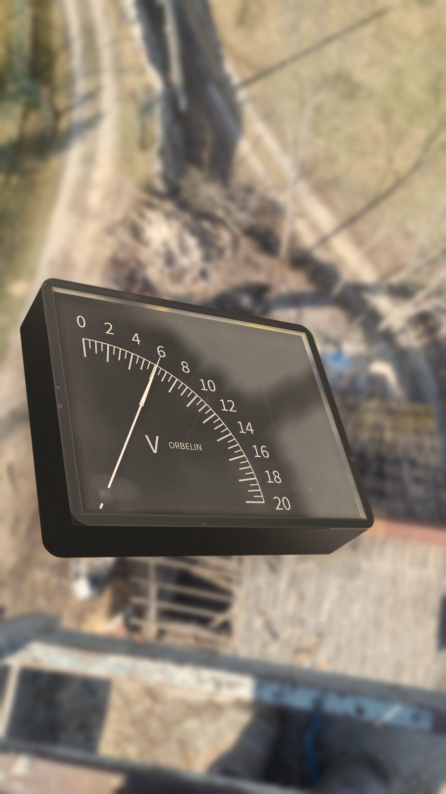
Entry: 6V
